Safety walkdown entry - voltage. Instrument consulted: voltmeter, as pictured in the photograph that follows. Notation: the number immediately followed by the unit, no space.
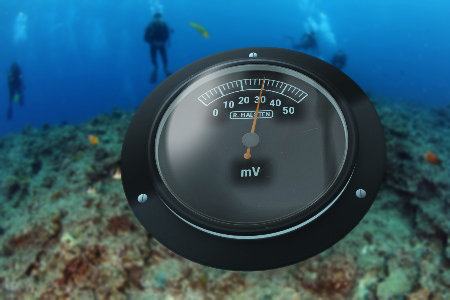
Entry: 30mV
